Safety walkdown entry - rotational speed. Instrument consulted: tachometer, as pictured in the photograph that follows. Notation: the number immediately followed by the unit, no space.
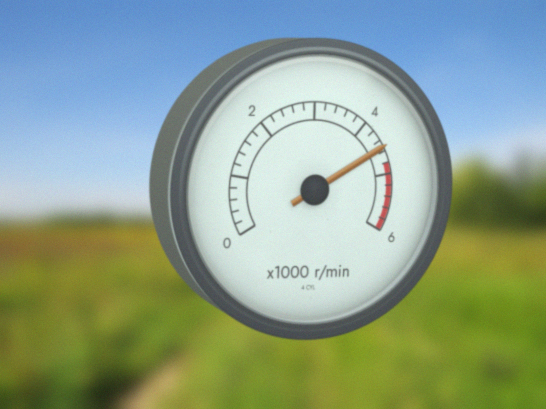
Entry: 4500rpm
